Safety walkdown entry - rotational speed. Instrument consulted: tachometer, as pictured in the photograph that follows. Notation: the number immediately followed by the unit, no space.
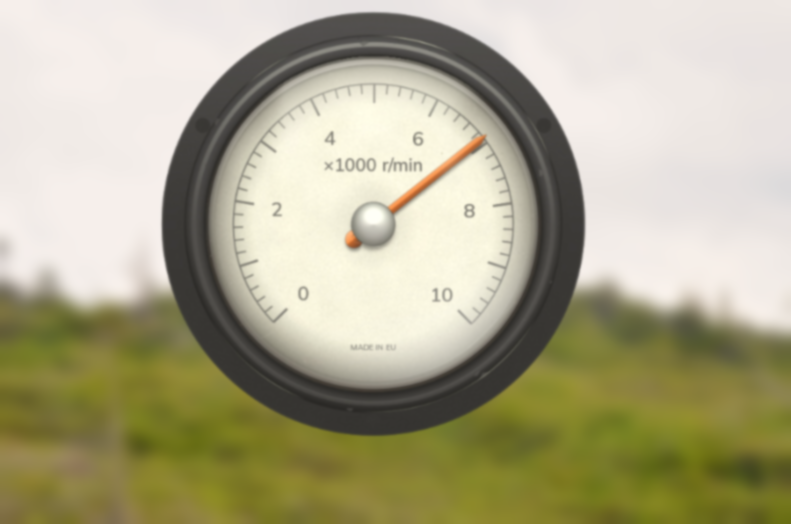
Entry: 6900rpm
